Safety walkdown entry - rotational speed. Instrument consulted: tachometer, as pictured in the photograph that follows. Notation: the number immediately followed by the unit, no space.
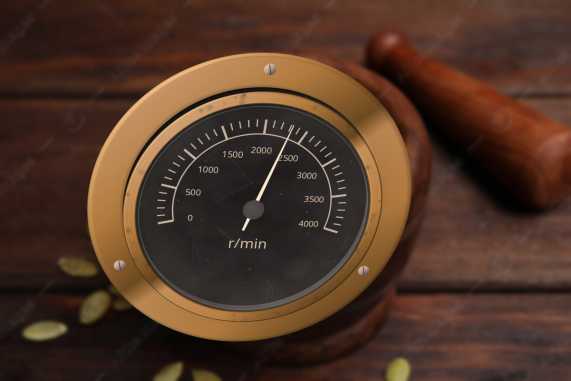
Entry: 2300rpm
